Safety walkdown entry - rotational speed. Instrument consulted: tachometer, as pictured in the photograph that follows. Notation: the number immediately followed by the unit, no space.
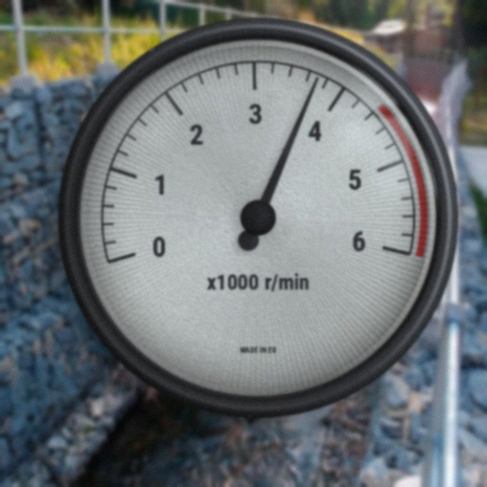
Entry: 3700rpm
